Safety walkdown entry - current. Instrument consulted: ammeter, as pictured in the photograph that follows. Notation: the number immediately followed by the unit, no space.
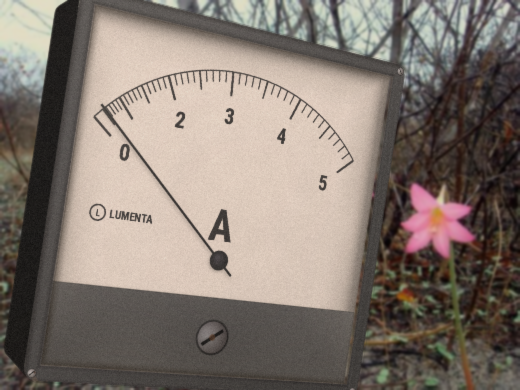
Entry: 0.5A
